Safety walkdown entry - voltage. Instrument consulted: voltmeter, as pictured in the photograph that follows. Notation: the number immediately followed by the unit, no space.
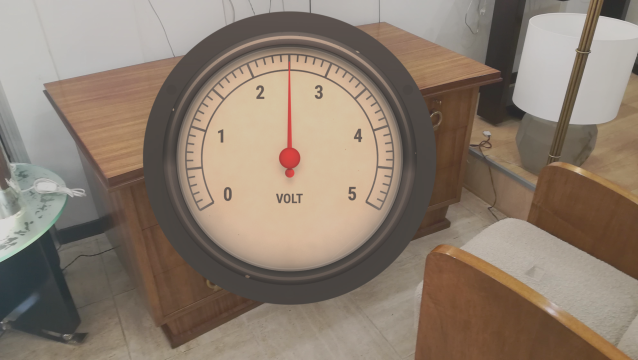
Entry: 2.5V
